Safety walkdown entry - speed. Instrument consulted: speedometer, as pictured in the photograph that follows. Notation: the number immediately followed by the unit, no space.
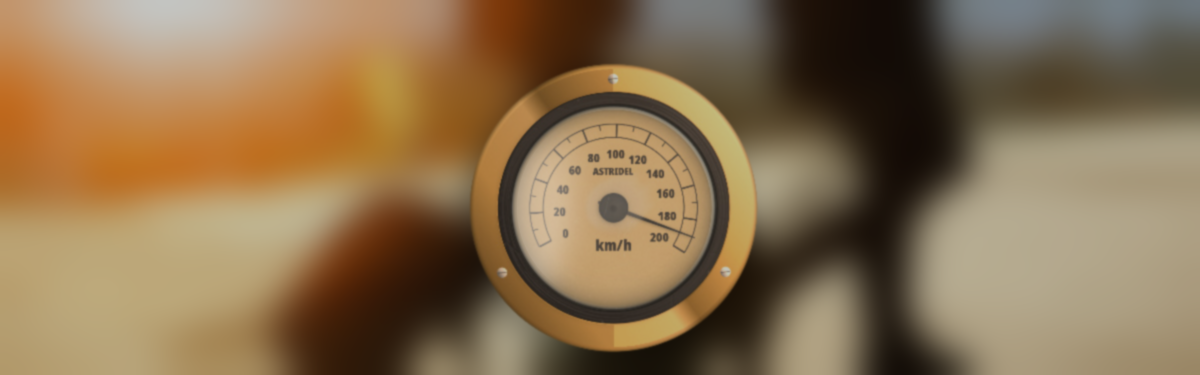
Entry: 190km/h
